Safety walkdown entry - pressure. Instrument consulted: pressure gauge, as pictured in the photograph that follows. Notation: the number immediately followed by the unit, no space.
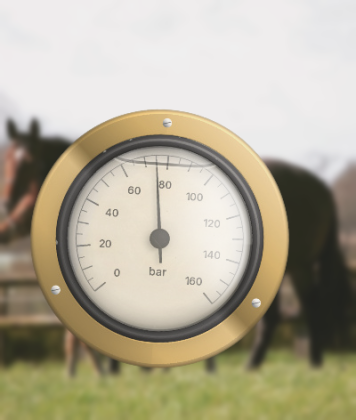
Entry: 75bar
